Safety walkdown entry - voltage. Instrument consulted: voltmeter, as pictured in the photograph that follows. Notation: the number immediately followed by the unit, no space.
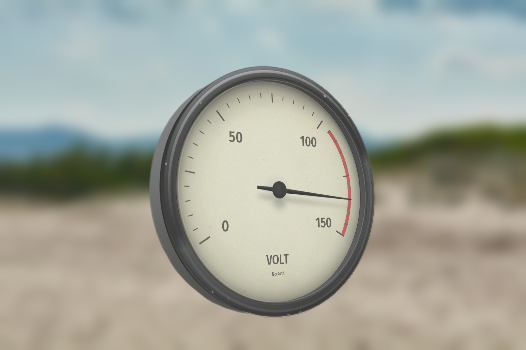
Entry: 135V
